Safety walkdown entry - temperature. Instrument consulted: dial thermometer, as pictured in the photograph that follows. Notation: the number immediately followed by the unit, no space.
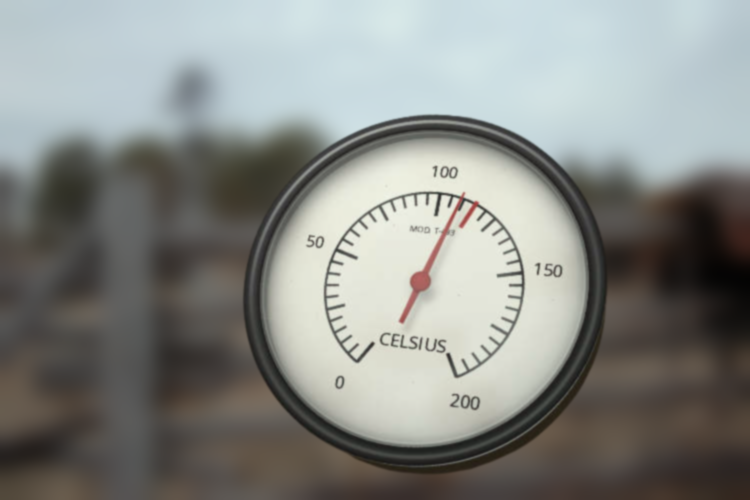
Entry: 110°C
